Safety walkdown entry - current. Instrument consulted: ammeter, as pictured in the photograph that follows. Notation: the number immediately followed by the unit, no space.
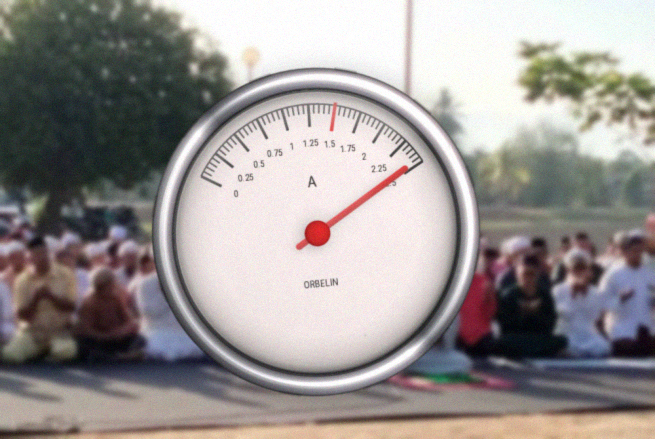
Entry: 2.45A
